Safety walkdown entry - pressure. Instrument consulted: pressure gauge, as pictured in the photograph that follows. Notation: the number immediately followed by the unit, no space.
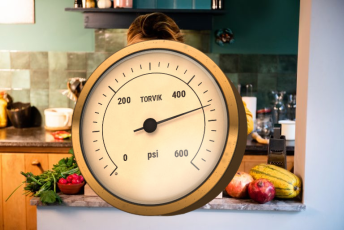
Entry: 470psi
